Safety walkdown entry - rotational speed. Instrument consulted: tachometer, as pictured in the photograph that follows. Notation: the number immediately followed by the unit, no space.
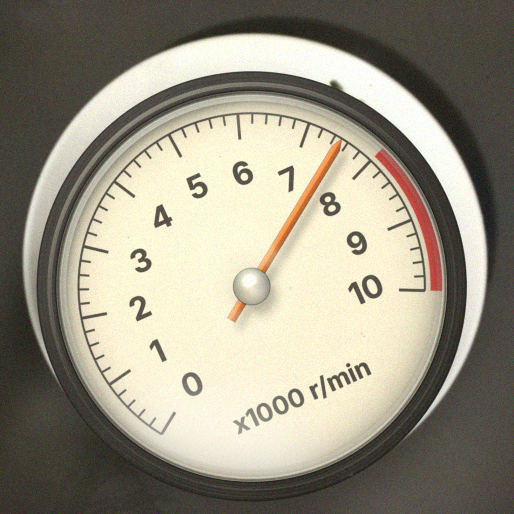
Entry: 7500rpm
